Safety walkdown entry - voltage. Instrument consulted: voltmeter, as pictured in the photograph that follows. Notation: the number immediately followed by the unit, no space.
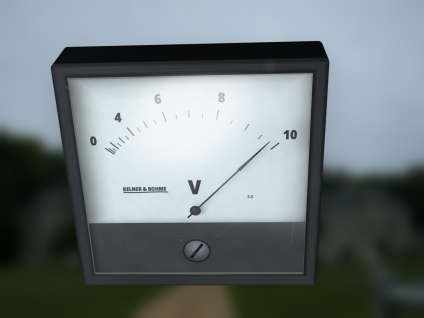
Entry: 9.75V
